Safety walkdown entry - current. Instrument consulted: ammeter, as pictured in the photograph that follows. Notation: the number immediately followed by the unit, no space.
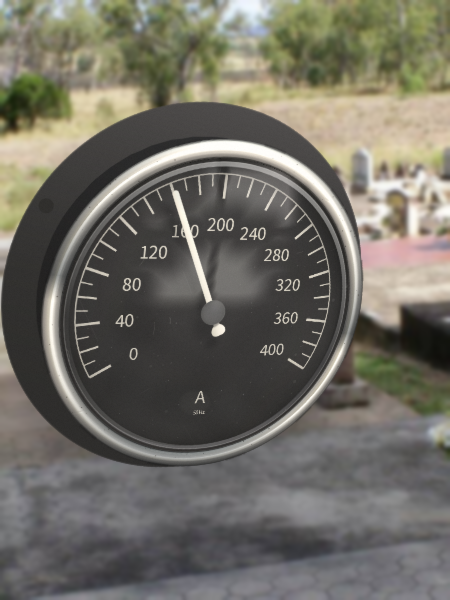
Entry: 160A
